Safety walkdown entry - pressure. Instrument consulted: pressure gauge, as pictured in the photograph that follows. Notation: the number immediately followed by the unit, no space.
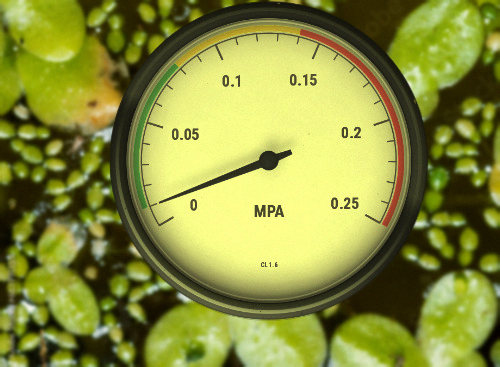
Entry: 0.01MPa
